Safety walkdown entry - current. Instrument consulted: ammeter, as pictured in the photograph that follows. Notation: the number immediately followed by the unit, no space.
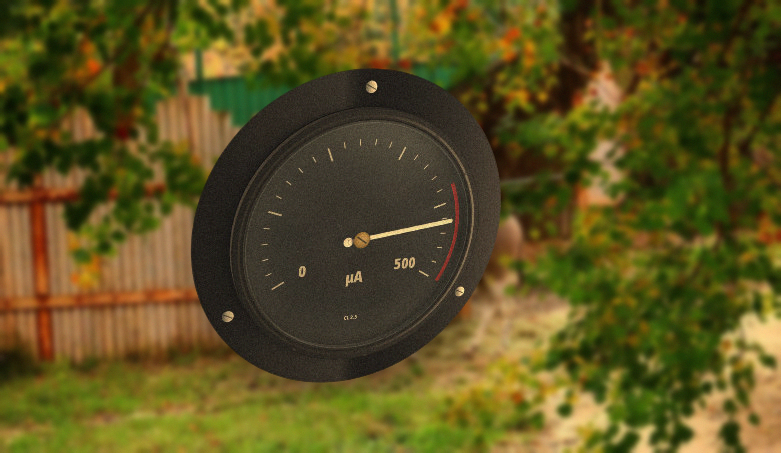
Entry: 420µA
